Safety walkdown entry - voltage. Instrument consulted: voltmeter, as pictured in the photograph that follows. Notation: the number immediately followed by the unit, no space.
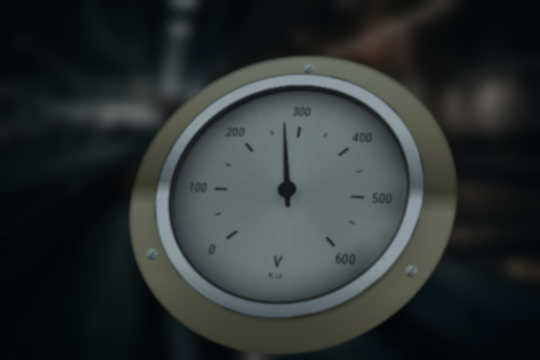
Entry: 275V
